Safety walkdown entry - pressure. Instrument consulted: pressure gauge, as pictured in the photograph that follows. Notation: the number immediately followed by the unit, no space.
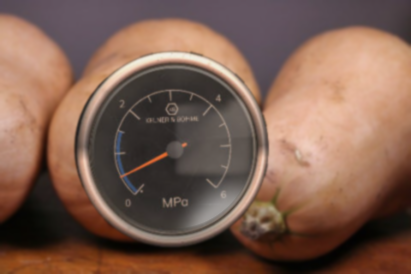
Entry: 0.5MPa
